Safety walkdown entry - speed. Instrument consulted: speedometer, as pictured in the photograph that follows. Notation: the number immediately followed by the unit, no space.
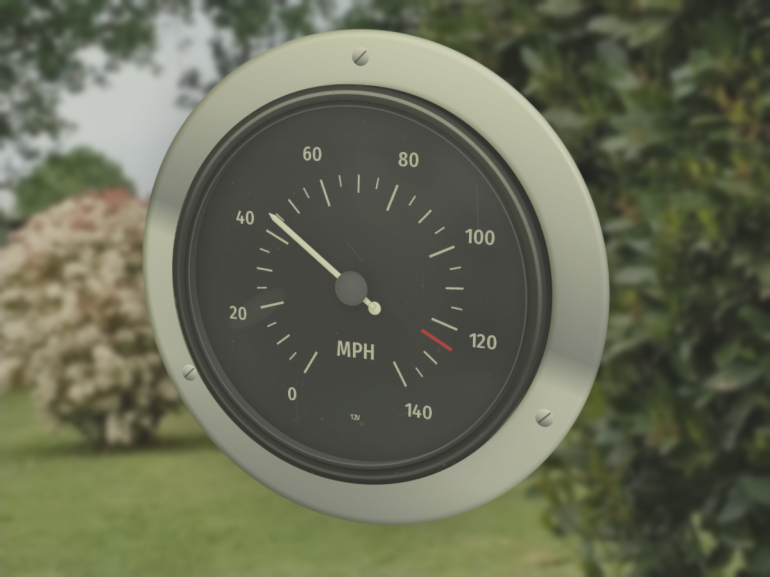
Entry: 45mph
